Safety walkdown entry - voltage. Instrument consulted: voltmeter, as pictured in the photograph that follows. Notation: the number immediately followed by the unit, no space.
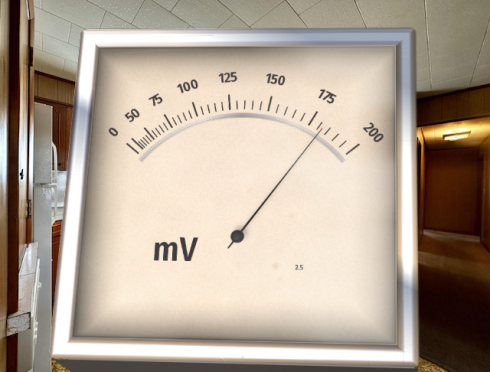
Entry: 182.5mV
